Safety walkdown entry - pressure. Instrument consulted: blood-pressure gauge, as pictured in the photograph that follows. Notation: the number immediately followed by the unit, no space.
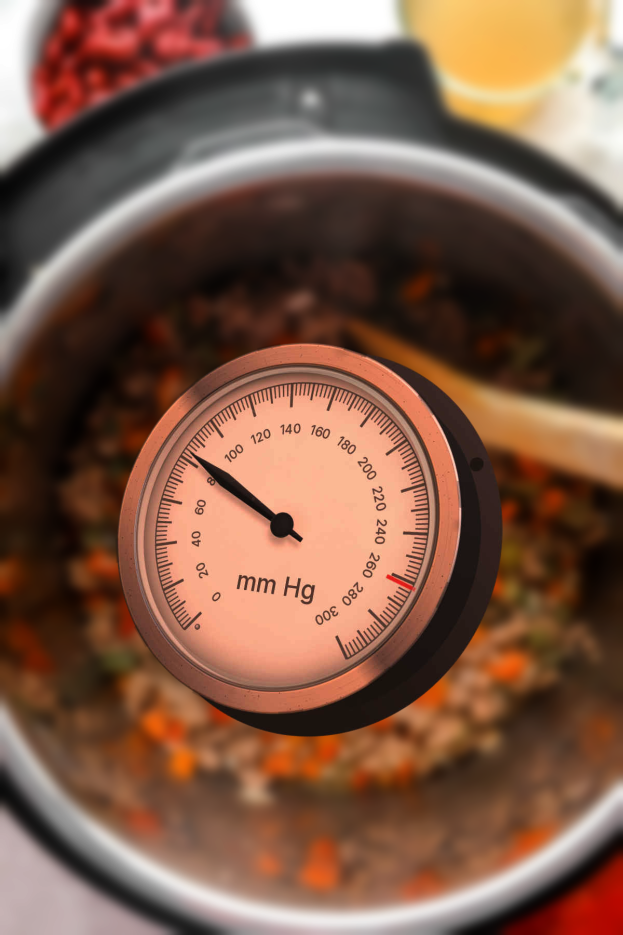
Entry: 84mmHg
